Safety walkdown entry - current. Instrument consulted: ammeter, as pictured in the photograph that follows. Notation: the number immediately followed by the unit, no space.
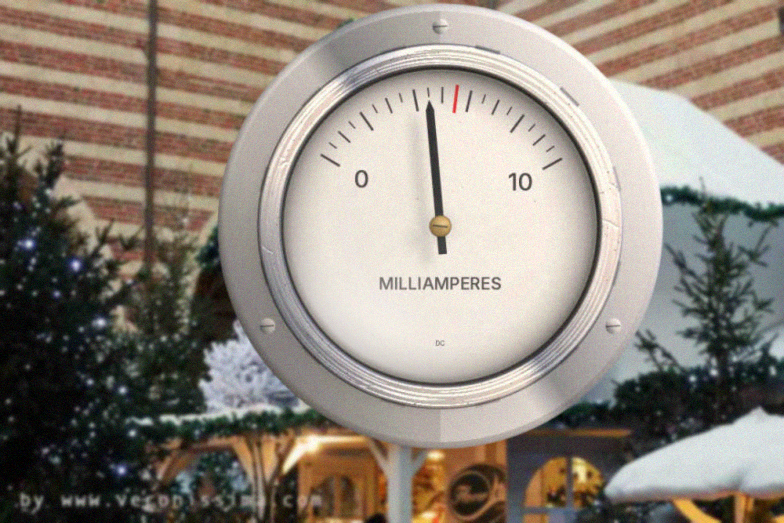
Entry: 4.5mA
